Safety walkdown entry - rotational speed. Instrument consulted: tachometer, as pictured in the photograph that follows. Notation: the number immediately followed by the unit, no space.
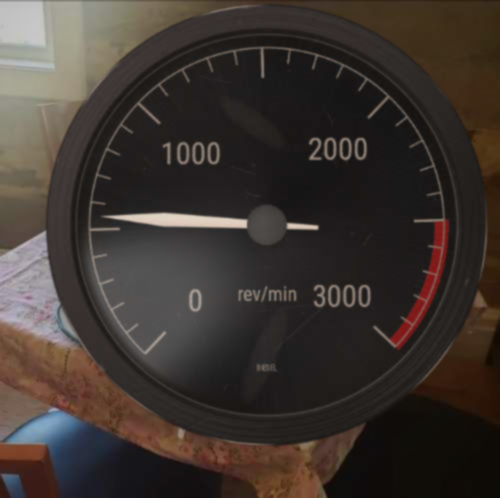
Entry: 550rpm
